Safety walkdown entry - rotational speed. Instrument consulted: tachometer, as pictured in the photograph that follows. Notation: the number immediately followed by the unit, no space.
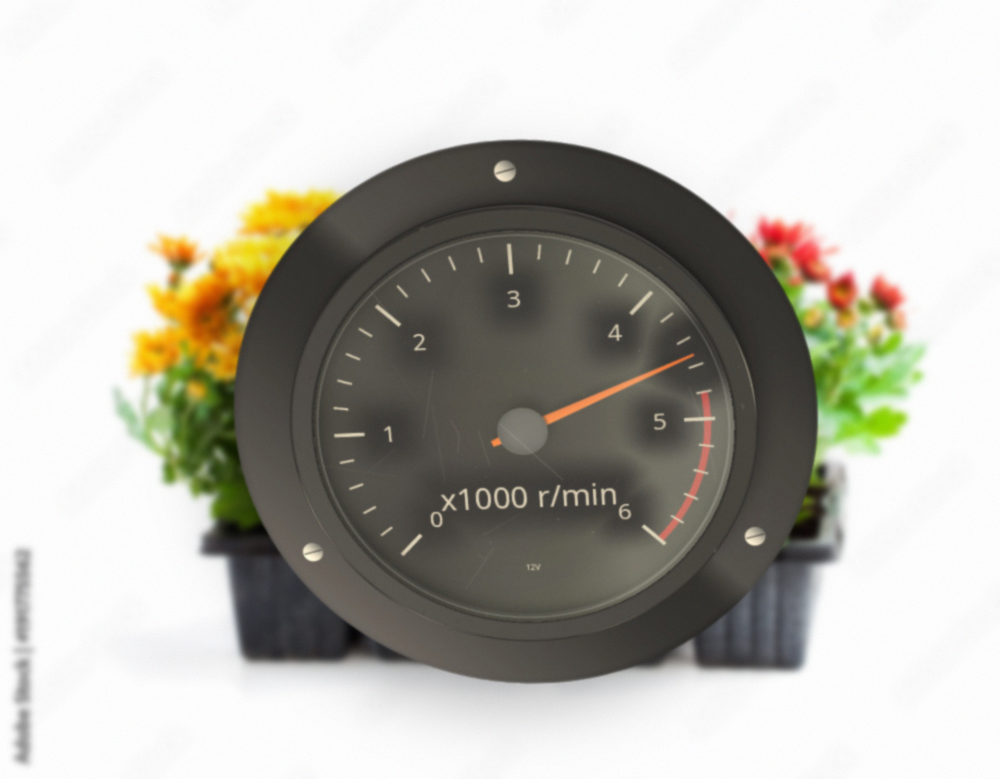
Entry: 4500rpm
